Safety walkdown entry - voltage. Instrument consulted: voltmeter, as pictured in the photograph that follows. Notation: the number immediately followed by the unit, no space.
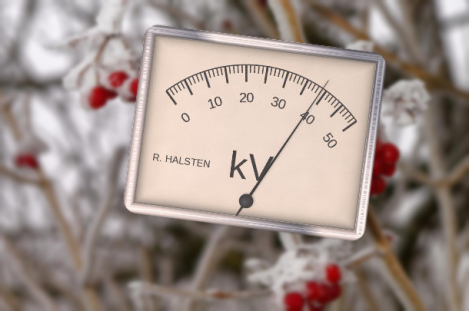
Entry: 39kV
